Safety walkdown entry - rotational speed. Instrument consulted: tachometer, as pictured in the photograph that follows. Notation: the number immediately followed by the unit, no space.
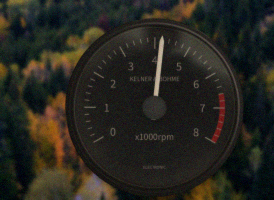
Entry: 4200rpm
